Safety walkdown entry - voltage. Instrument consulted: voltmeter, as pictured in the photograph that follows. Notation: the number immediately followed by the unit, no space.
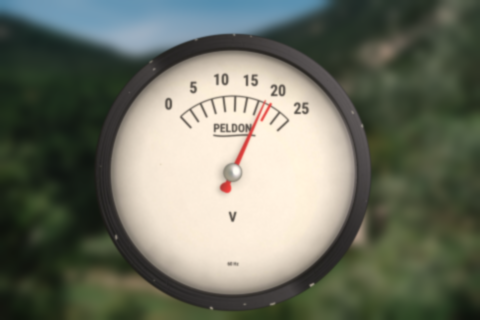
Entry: 18.75V
